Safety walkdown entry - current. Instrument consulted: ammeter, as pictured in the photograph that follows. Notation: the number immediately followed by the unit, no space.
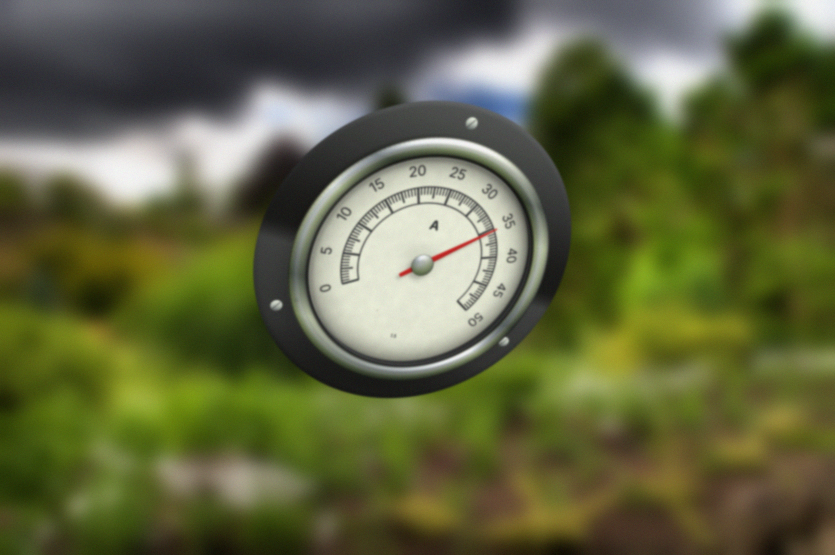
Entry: 35A
